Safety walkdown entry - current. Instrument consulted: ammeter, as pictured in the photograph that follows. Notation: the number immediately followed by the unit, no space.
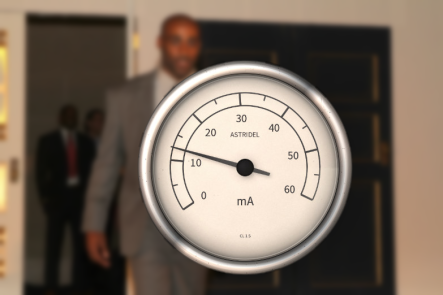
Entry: 12.5mA
